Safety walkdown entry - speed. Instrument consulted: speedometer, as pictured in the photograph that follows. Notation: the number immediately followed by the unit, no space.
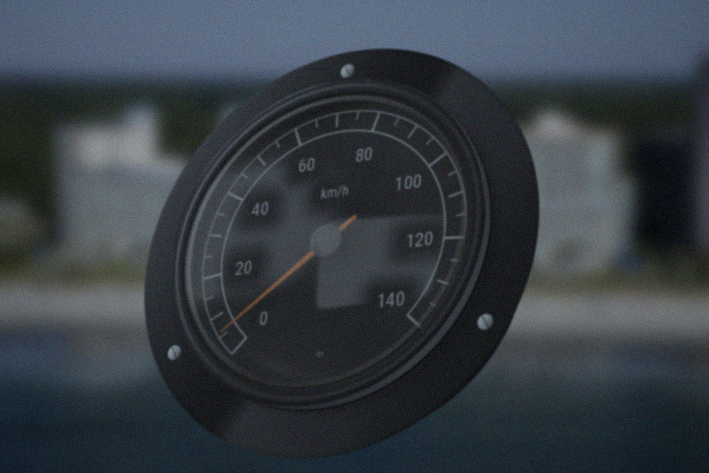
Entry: 5km/h
